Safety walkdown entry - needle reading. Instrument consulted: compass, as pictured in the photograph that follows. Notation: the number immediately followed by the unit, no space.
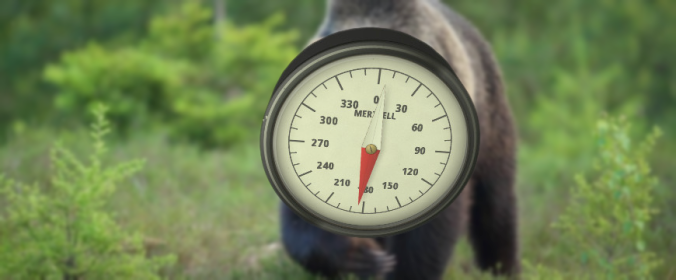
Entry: 185°
